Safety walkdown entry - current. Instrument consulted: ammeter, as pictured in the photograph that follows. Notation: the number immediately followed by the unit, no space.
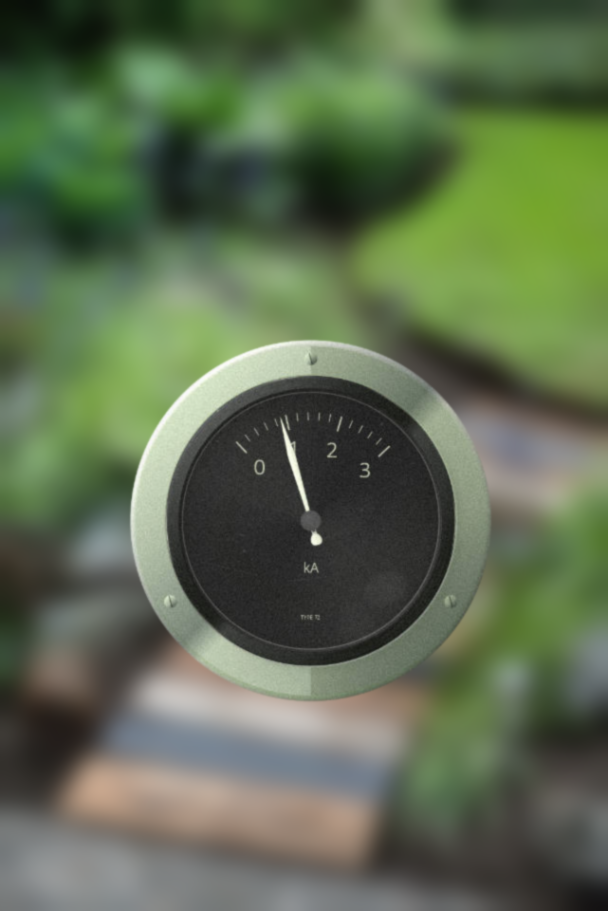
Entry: 0.9kA
